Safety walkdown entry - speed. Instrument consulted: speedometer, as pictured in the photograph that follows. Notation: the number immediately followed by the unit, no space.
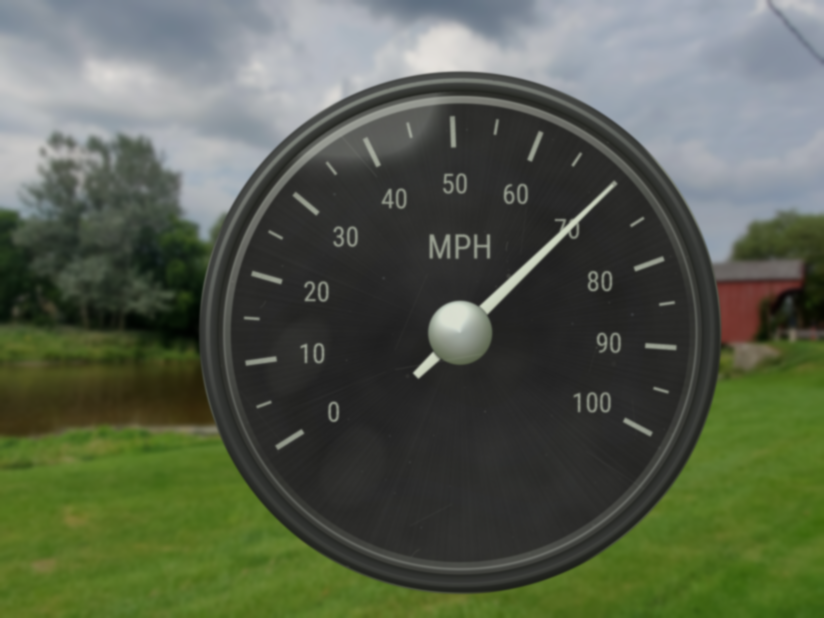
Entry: 70mph
